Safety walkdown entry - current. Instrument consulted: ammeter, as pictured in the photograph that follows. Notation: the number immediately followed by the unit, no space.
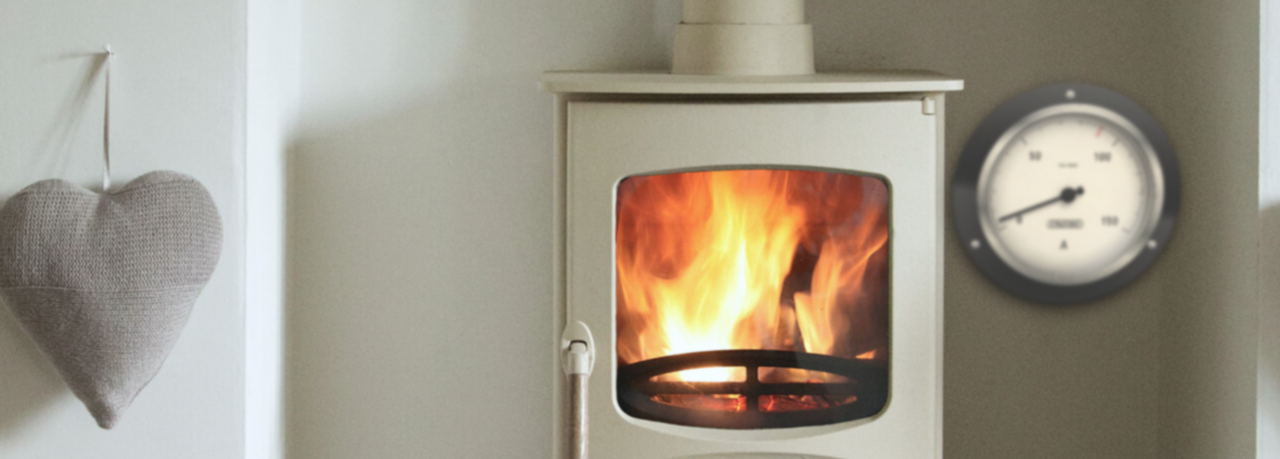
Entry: 5A
